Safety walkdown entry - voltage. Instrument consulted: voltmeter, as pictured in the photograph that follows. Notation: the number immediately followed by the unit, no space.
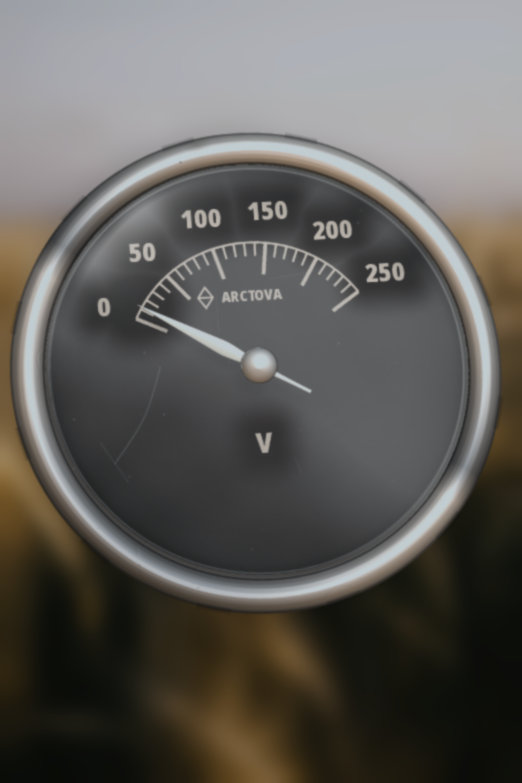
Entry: 10V
